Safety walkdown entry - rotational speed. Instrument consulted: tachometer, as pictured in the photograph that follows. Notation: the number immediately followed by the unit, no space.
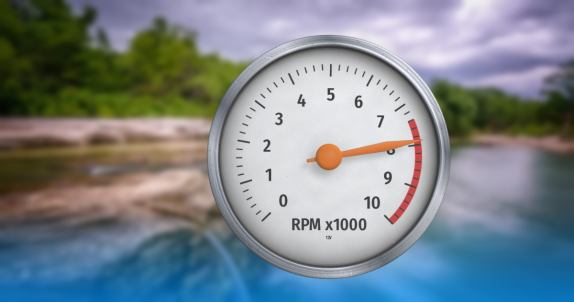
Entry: 7900rpm
